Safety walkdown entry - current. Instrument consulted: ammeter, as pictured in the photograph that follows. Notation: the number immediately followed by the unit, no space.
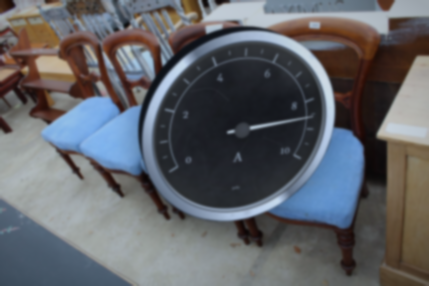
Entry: 8.5A
